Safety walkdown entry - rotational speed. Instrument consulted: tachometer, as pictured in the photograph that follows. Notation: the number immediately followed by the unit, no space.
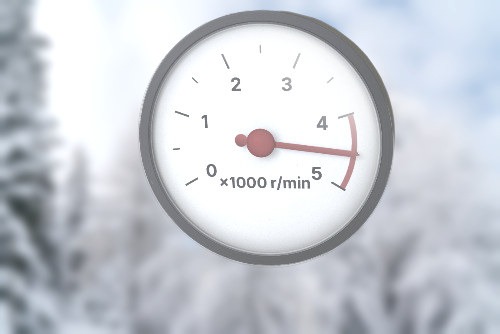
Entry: 4500rpm
